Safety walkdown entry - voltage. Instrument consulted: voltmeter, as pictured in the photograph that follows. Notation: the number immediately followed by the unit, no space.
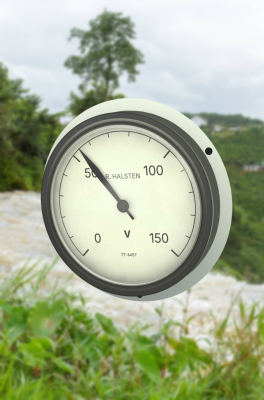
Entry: 55V
